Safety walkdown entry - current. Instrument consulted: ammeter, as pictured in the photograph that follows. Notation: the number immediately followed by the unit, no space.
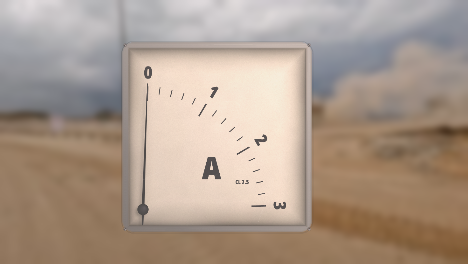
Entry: 0A
